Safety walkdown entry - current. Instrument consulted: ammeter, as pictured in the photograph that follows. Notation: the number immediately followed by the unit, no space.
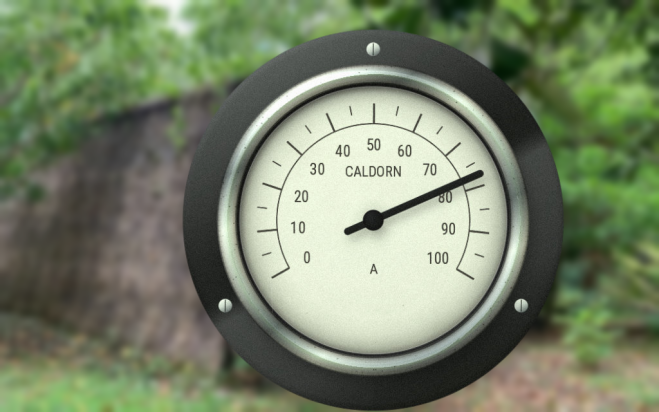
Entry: 77.5A
